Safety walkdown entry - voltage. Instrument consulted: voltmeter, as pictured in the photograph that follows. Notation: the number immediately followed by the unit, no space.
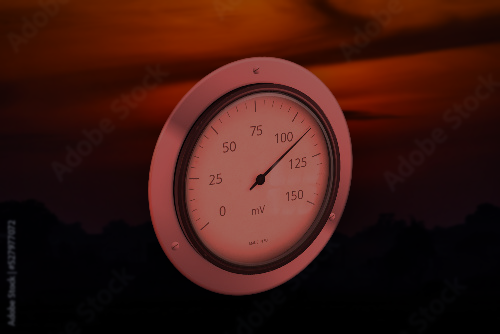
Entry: 110mV
